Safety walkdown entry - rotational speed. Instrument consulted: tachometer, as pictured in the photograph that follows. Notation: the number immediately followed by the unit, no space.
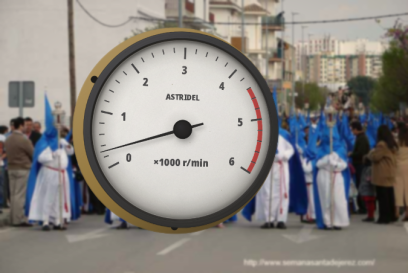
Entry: 300rpm
